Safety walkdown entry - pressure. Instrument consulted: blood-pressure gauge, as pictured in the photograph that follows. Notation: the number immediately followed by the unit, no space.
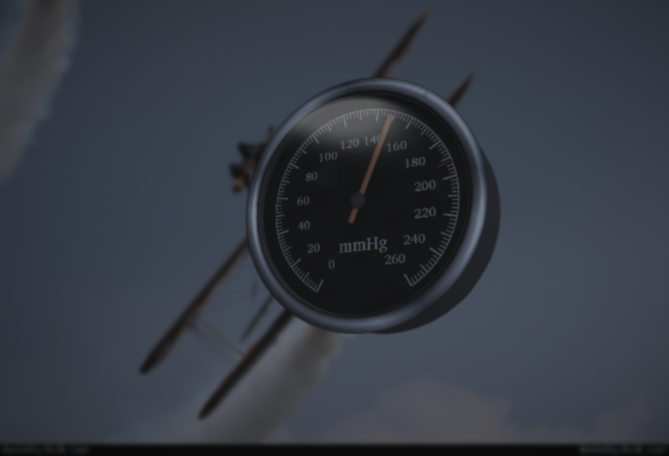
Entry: 150mmHg
